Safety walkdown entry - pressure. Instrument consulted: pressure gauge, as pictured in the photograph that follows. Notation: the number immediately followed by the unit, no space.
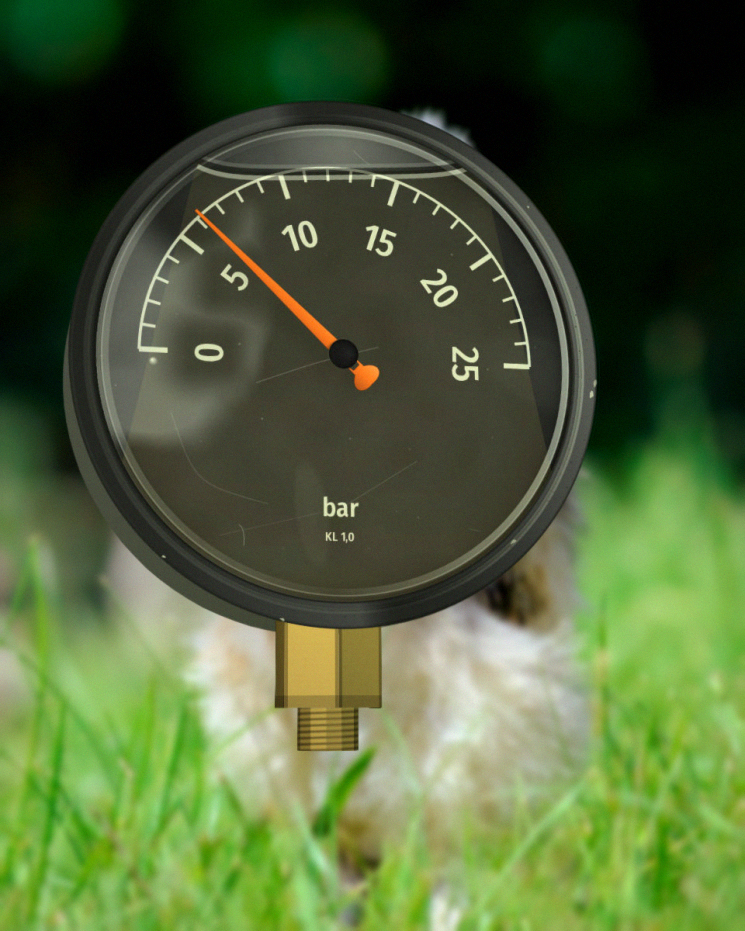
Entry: 6bar
